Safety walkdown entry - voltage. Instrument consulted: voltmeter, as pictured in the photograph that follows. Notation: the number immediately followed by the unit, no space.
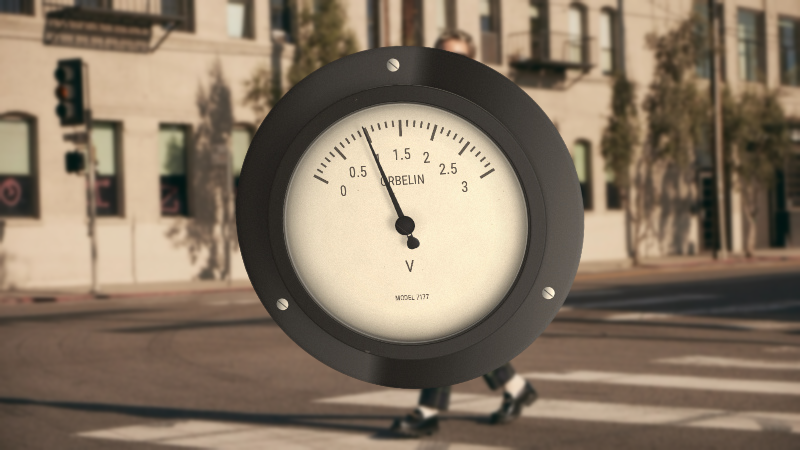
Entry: 1V
